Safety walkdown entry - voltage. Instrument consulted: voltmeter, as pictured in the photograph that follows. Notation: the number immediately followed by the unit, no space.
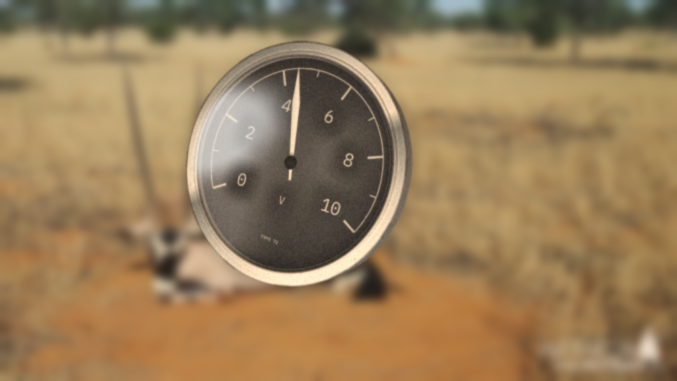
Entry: 4.5V
